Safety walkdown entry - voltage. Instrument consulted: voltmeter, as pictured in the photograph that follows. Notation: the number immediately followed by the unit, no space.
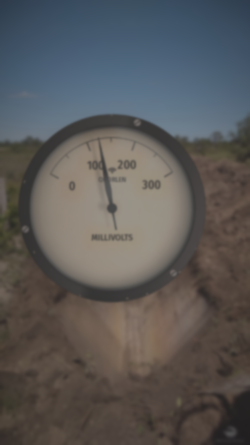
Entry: 125mV
